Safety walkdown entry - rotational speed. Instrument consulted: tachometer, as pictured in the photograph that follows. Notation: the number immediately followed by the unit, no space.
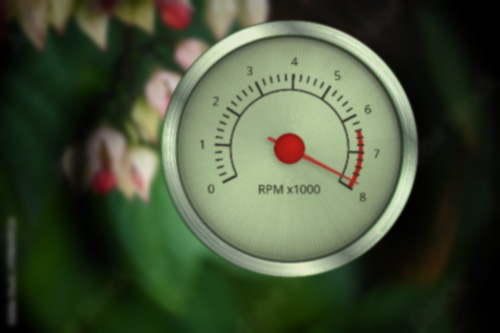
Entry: 7800rpm
